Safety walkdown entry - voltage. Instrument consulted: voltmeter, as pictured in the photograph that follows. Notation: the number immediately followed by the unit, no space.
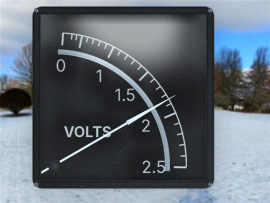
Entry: 1.85V
